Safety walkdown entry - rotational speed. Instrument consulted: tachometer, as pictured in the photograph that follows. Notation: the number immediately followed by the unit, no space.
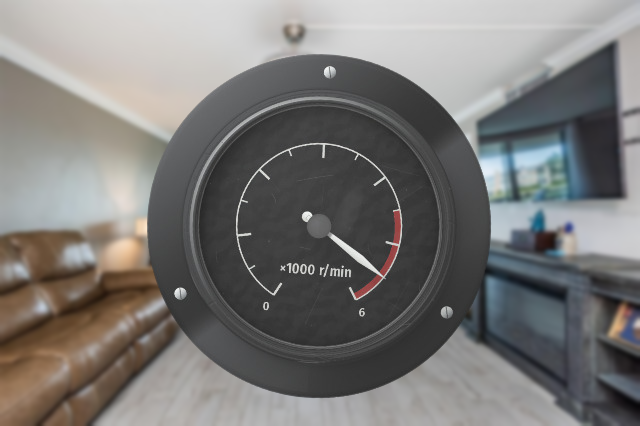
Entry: 5500rpm
